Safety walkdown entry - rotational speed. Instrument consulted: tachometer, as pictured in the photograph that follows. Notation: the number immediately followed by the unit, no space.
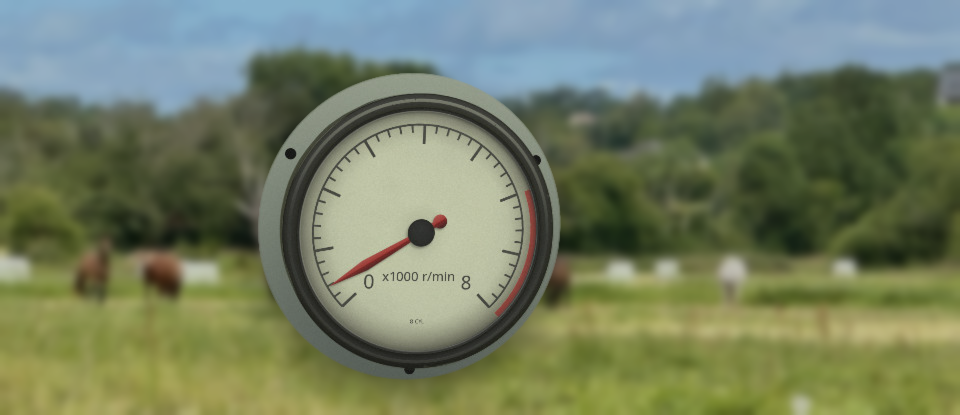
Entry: 400rpm
